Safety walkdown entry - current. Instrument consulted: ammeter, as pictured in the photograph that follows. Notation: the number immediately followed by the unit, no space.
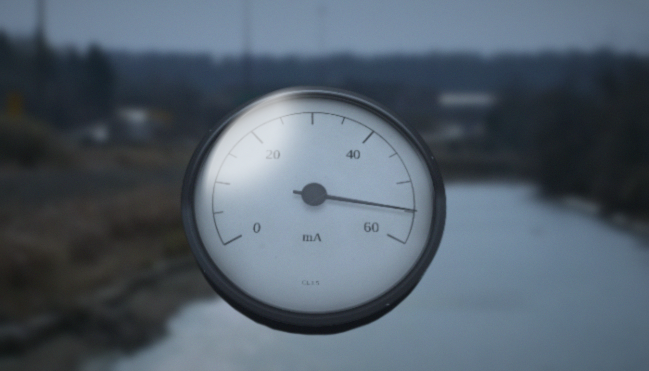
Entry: 55mA
